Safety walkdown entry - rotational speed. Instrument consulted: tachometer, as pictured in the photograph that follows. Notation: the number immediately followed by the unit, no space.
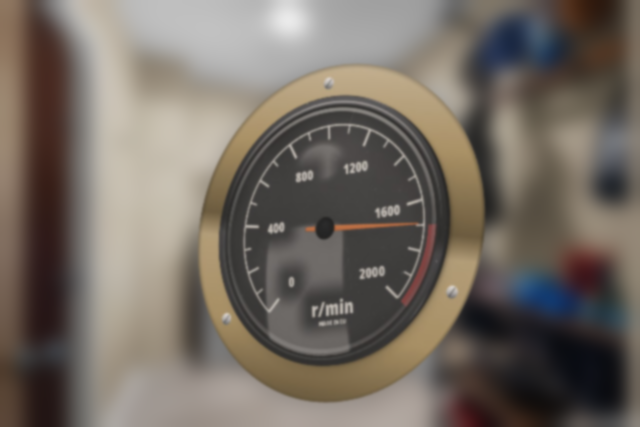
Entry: 1700rpm
